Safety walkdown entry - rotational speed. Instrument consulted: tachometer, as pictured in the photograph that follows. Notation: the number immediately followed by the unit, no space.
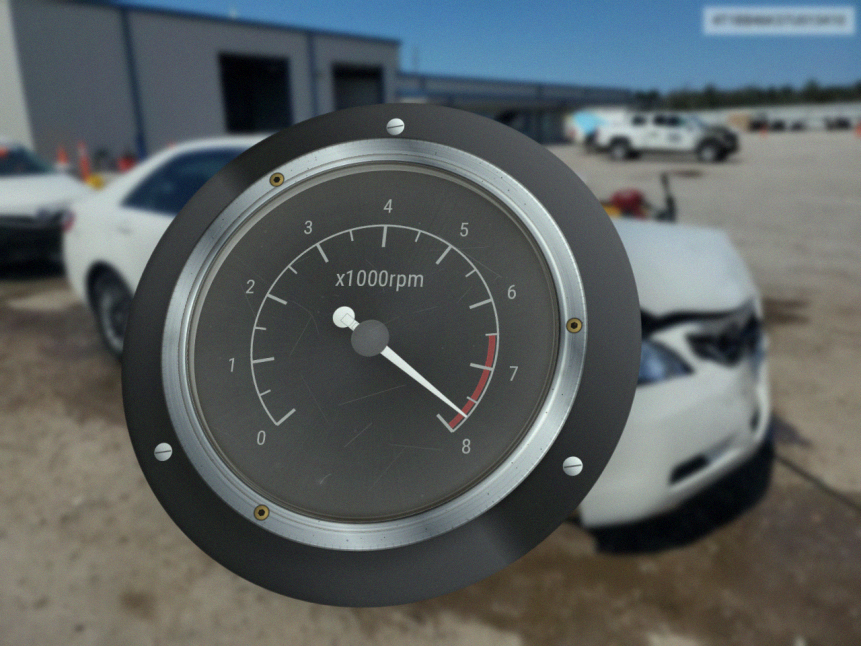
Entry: 7750rpm
